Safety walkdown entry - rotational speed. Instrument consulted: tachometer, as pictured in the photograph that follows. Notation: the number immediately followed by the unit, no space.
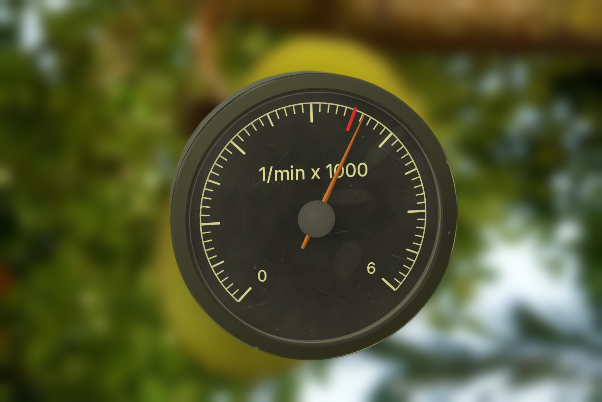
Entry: 3600rpm
